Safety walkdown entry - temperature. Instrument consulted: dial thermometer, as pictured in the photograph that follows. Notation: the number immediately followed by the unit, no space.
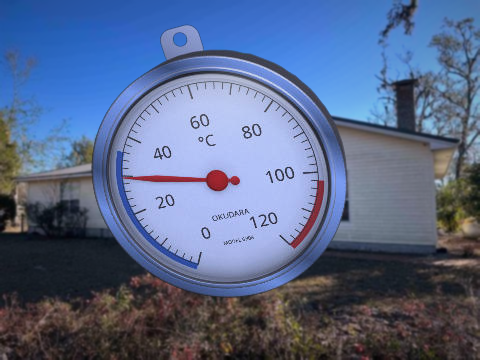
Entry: 30°C
